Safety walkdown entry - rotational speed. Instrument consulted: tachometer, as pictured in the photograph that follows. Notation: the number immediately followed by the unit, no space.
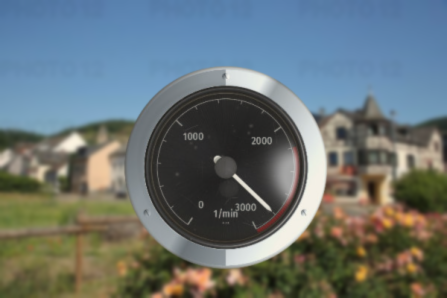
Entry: 2800rpm
